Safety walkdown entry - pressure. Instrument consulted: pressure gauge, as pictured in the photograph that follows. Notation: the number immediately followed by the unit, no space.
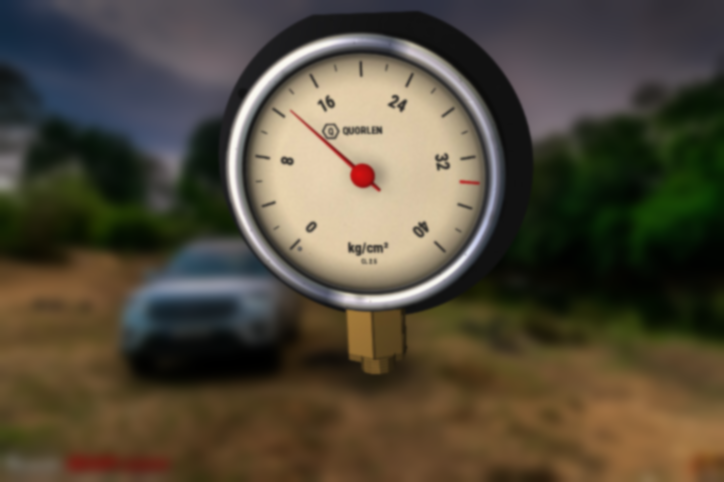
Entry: 13kg/cm²
